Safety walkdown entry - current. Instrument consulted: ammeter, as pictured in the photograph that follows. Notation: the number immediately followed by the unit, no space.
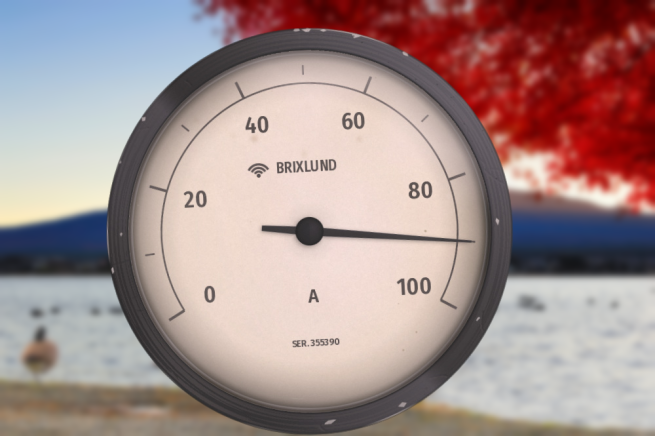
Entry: 90A
